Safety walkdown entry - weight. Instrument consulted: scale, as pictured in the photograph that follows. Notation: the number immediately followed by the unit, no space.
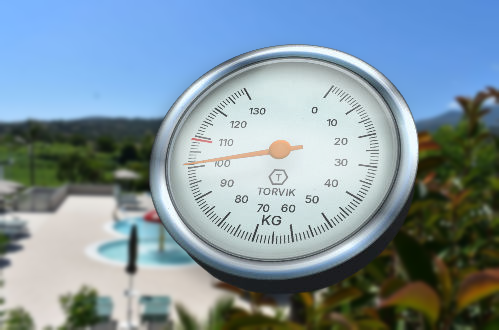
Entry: 100kg
